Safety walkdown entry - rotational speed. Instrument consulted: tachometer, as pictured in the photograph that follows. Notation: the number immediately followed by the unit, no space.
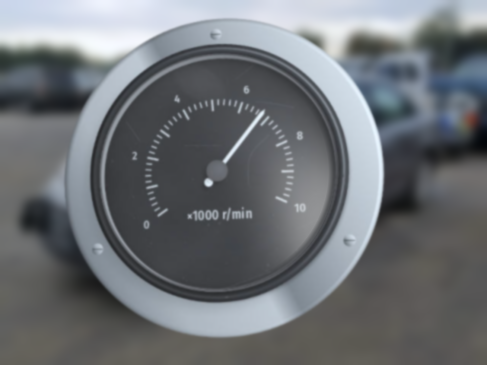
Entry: 6800rpm
